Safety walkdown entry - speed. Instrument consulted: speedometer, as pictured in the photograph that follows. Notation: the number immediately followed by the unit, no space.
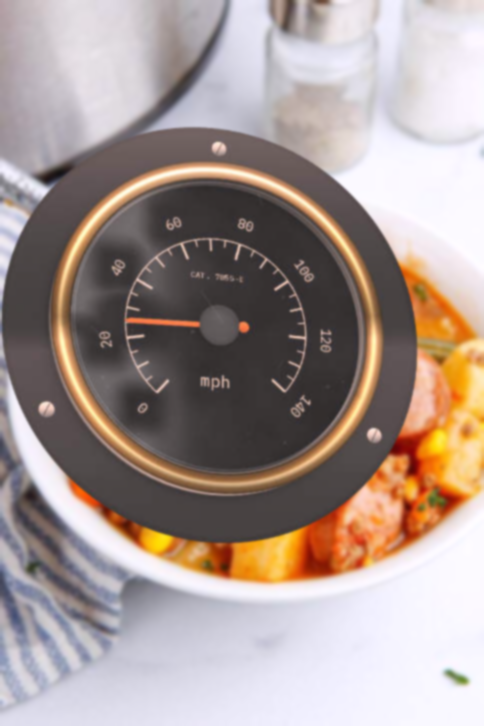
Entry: 25mph
